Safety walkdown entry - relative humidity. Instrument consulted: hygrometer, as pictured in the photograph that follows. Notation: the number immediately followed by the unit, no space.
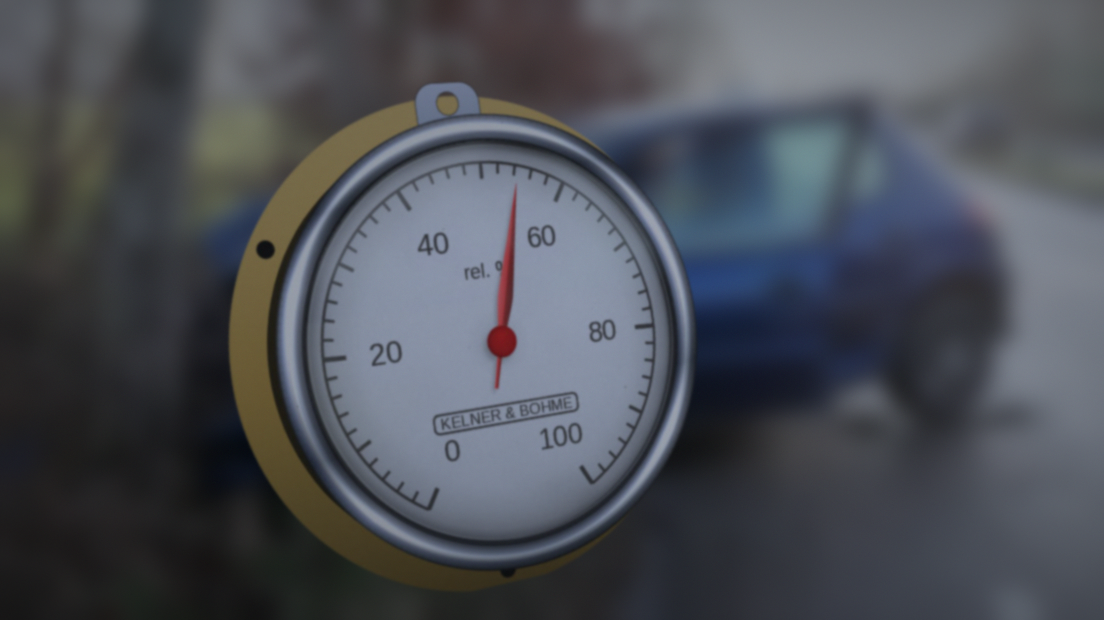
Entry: 54%
